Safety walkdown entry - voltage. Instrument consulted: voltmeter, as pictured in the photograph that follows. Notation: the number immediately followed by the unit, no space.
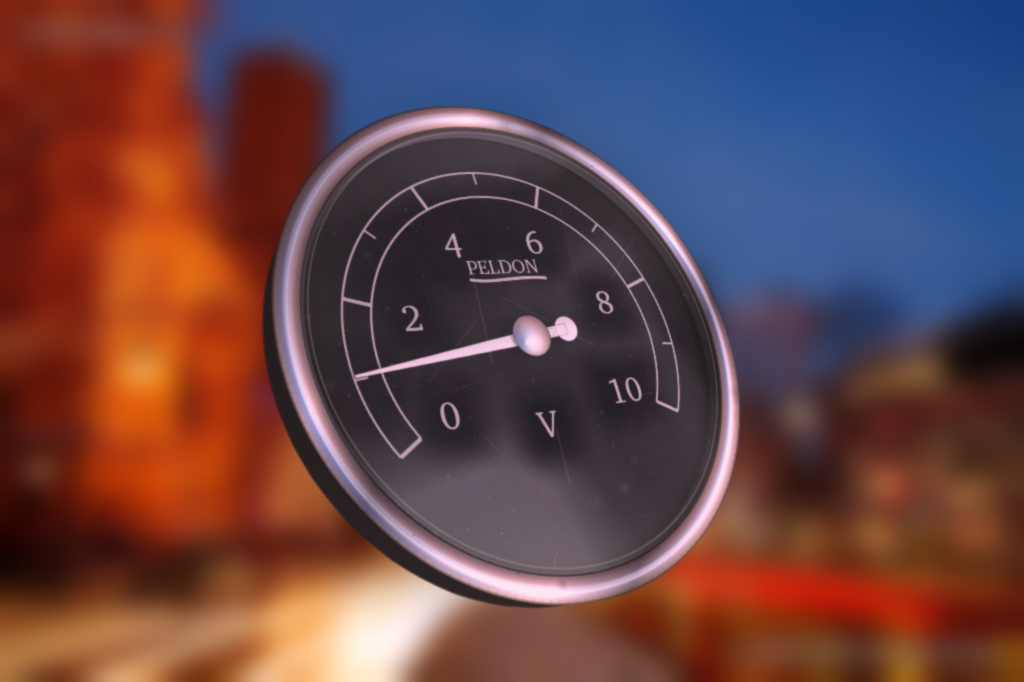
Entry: 1V
